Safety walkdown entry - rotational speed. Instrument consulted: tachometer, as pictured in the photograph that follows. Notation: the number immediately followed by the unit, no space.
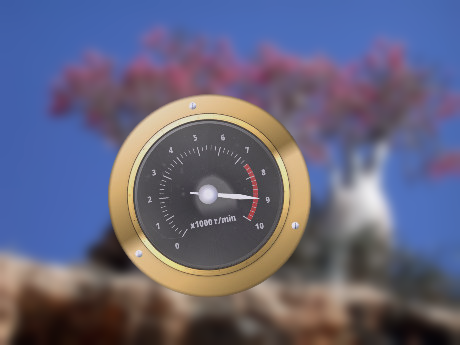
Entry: 9000rpm
